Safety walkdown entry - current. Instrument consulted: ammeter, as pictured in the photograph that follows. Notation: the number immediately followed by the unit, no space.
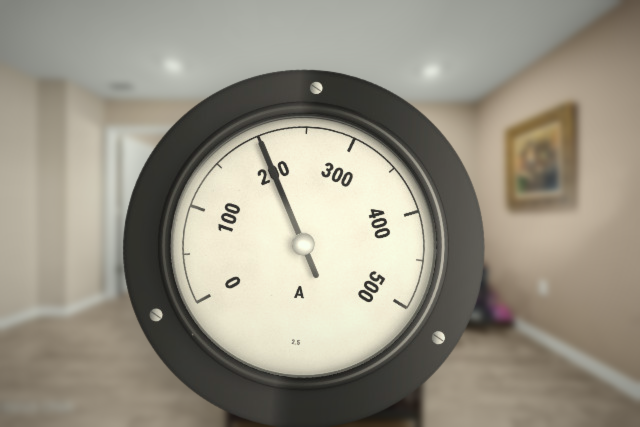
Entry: 200A
